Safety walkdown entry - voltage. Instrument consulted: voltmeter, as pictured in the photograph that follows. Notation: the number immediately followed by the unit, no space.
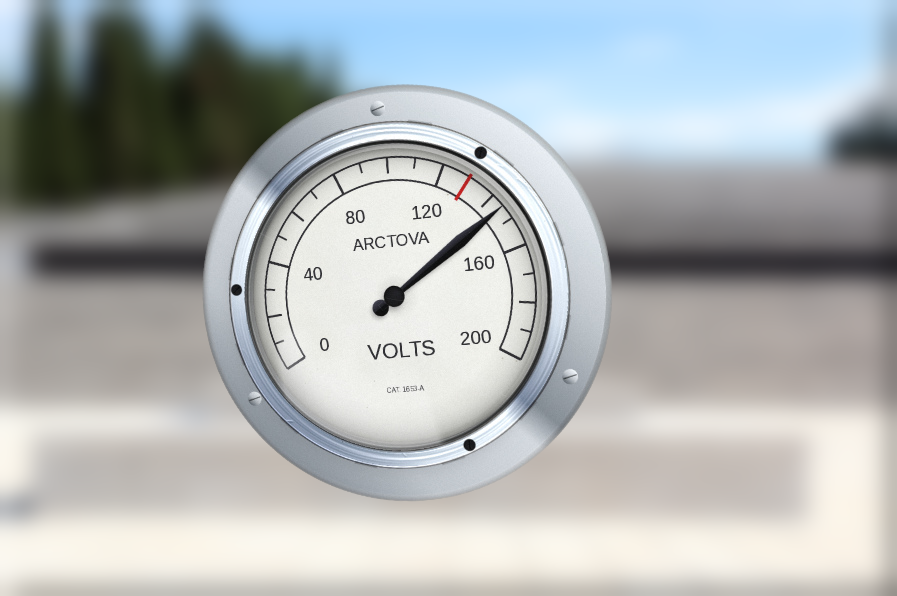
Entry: 145V
